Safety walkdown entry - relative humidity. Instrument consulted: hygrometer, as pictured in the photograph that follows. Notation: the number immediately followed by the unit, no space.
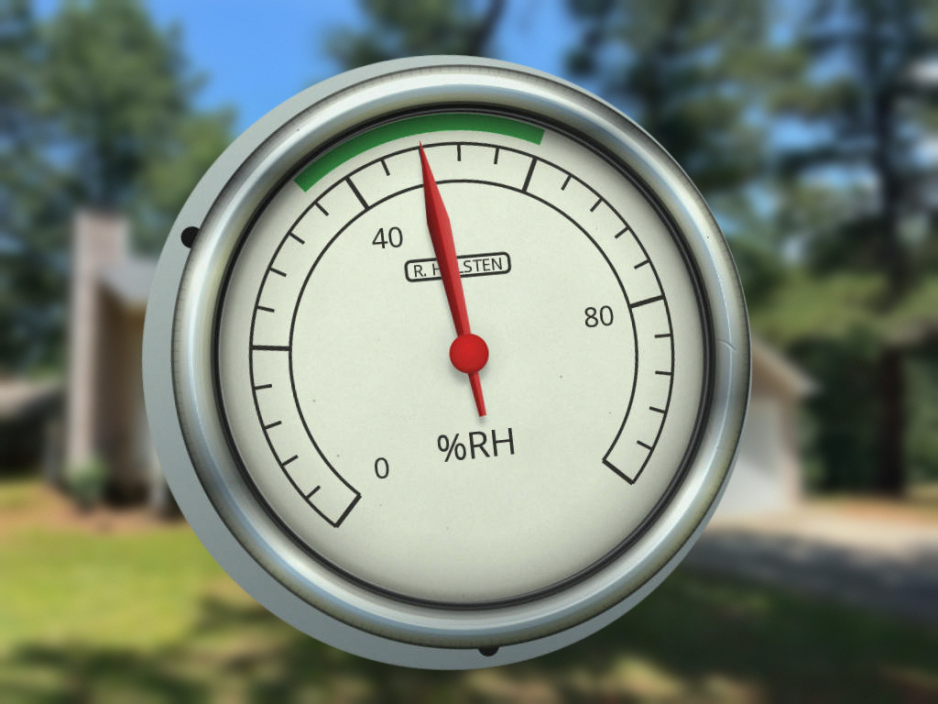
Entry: 48%
